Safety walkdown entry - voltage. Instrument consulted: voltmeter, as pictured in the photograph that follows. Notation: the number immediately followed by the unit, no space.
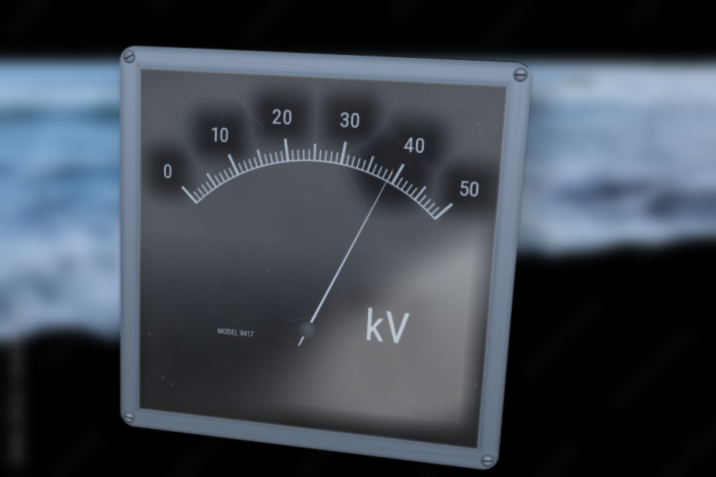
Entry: 39kV
